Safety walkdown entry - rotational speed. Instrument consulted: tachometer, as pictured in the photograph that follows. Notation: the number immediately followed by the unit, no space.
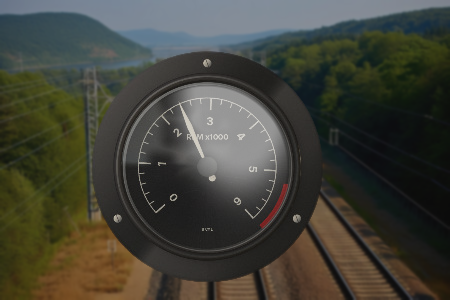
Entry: 2400rpm
